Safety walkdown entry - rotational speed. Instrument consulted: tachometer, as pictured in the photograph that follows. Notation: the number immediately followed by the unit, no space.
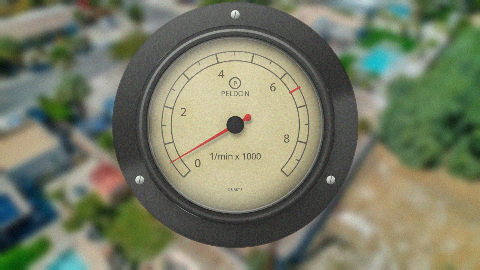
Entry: 500rpm
